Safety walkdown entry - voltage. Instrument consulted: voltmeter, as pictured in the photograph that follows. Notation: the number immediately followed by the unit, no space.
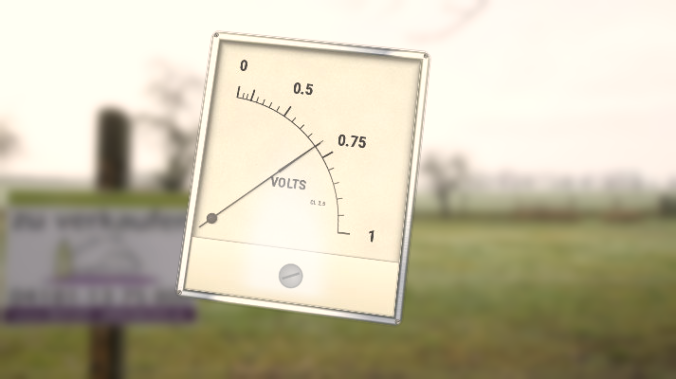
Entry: 0.7V
